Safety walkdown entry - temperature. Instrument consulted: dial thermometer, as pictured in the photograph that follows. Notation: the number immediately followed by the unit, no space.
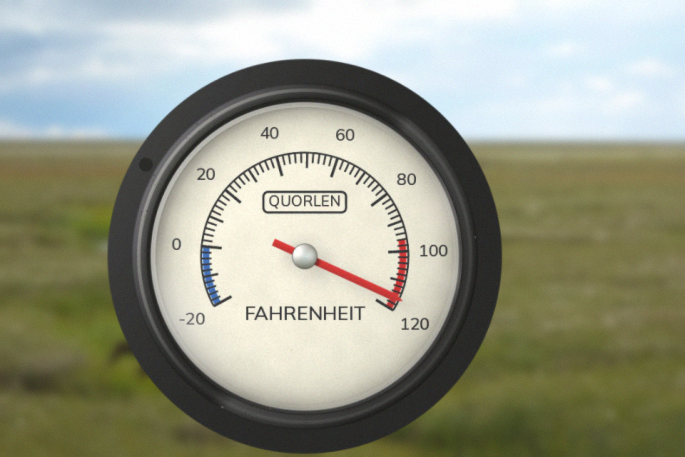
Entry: 116°F
